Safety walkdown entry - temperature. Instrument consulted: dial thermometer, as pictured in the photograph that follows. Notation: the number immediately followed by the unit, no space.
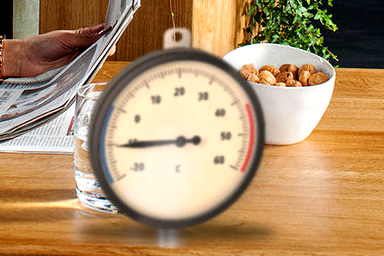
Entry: -10°C
